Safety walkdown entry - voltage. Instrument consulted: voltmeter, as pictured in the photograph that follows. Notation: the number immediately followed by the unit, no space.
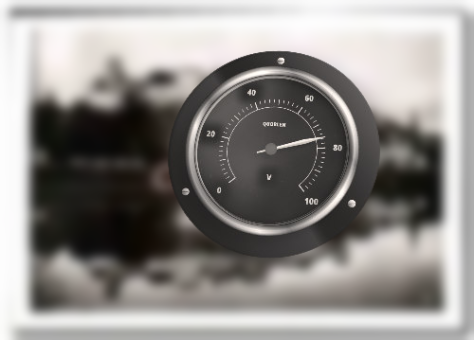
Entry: 76V
